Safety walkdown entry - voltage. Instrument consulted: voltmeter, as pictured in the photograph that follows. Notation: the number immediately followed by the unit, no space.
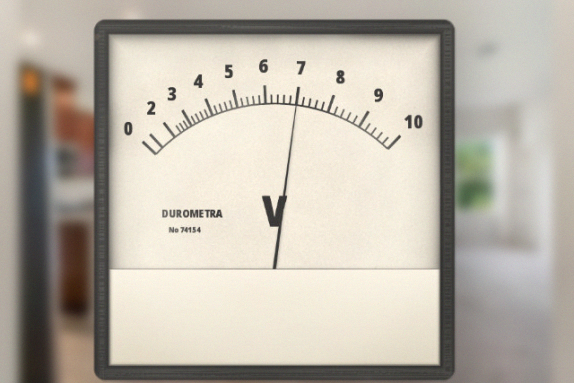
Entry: 7V
